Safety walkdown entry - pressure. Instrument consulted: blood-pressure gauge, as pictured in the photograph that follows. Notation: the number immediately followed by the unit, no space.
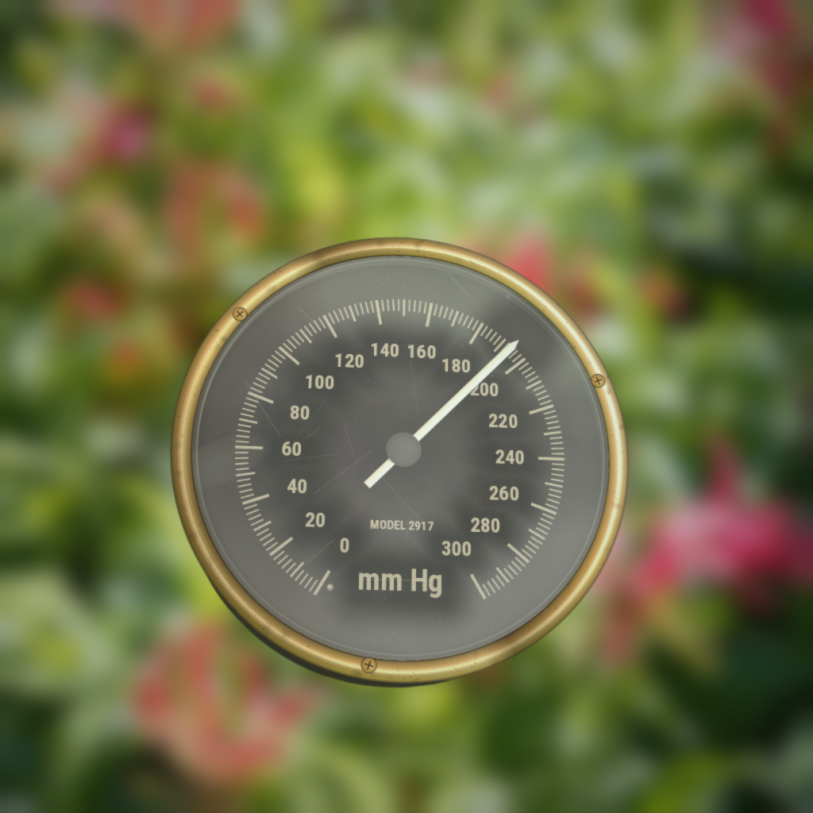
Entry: 194mmHg
